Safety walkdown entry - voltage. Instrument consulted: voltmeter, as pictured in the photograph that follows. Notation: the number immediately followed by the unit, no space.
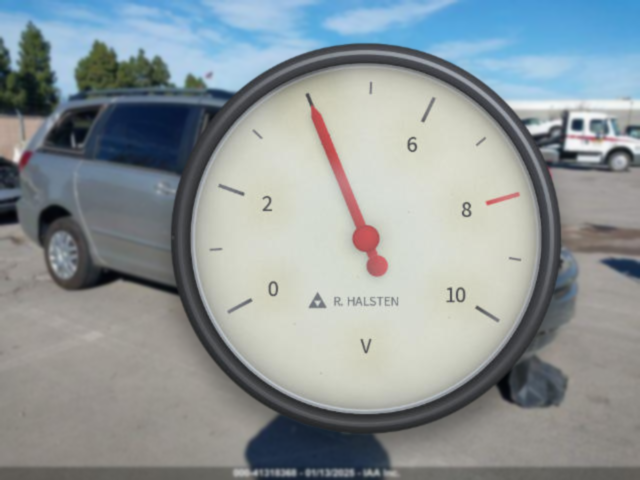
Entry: 4V
